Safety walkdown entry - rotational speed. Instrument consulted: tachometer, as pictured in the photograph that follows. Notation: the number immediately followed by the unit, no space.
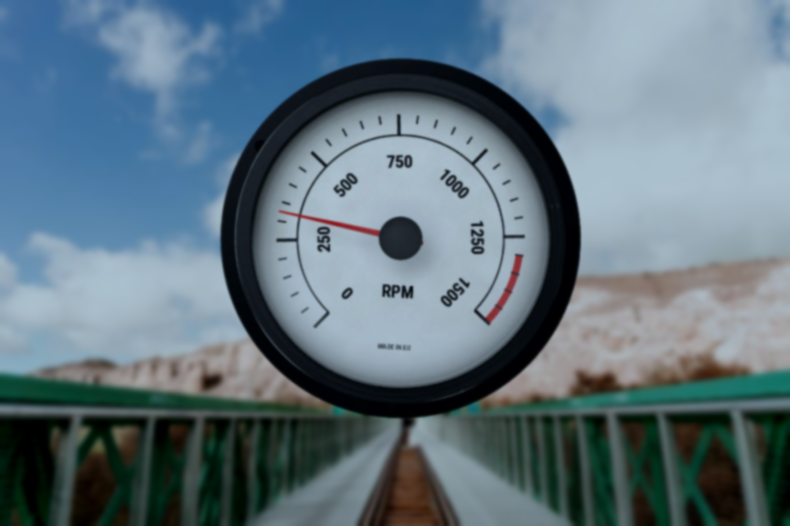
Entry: 325rpm
